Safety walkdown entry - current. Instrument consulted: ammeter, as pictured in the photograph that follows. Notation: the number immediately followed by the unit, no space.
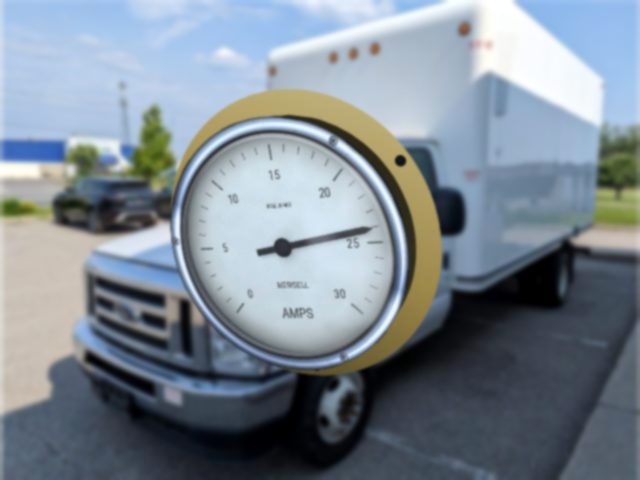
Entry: 24A
